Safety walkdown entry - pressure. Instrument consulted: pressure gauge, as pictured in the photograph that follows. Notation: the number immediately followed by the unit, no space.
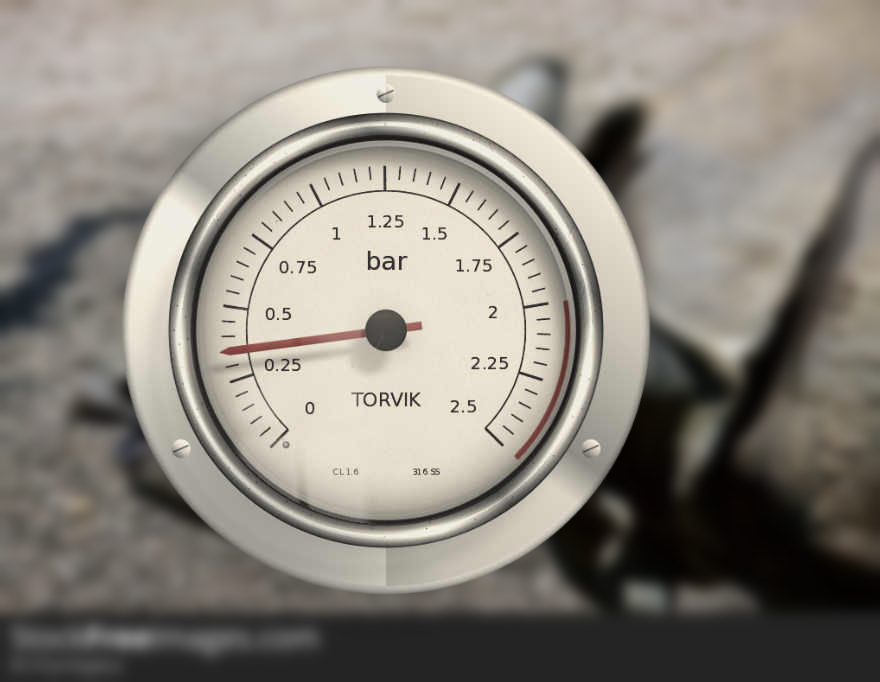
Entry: 0.35bar
